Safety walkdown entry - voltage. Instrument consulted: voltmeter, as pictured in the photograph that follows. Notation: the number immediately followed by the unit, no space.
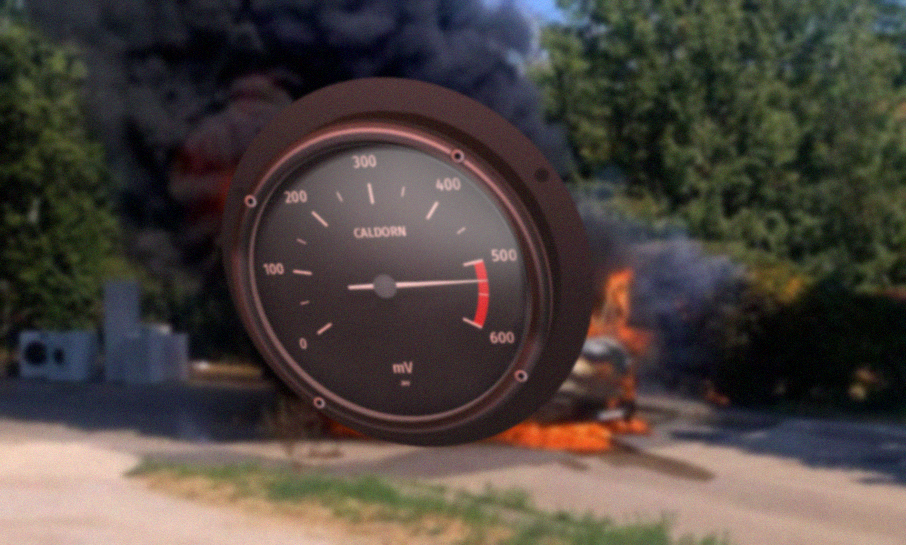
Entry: 525mV
